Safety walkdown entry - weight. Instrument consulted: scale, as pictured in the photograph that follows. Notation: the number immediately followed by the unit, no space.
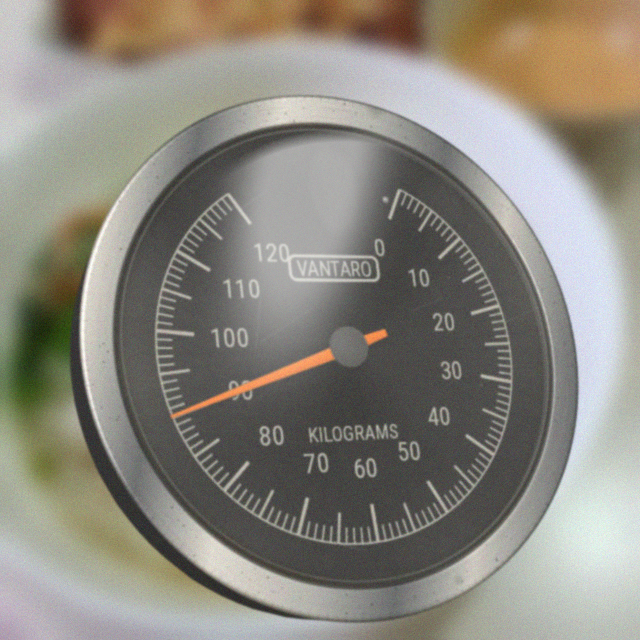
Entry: 90kg
